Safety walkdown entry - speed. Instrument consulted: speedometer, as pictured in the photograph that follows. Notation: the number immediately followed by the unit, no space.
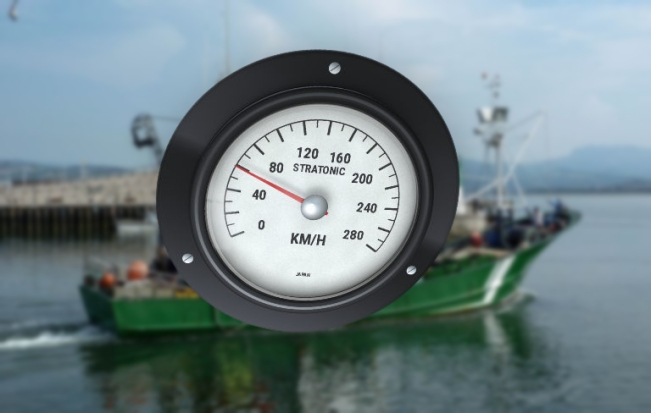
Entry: 60km/h
